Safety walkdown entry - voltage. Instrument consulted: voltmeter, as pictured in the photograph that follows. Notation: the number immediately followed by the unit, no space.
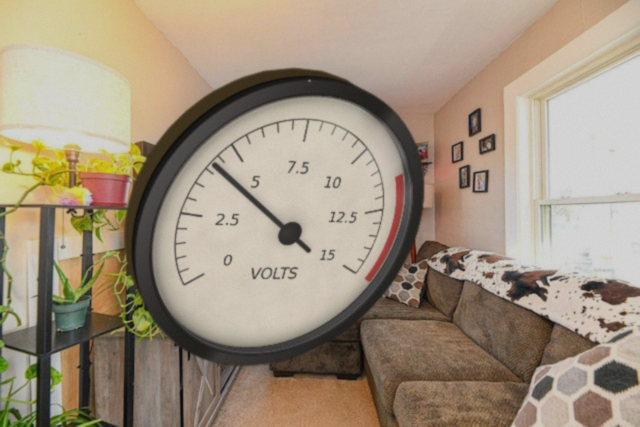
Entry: 4.25V
